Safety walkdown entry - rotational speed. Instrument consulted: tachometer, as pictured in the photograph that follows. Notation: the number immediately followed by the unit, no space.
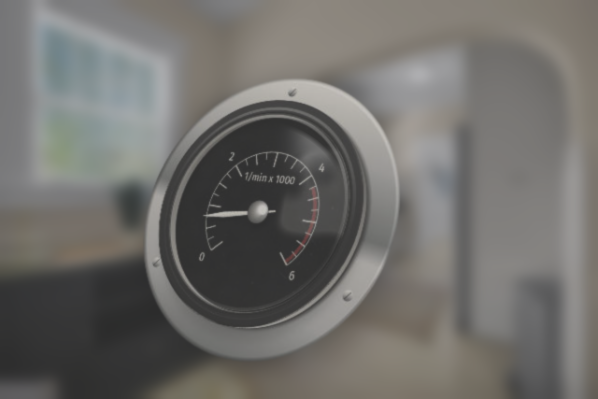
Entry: 750rpm
